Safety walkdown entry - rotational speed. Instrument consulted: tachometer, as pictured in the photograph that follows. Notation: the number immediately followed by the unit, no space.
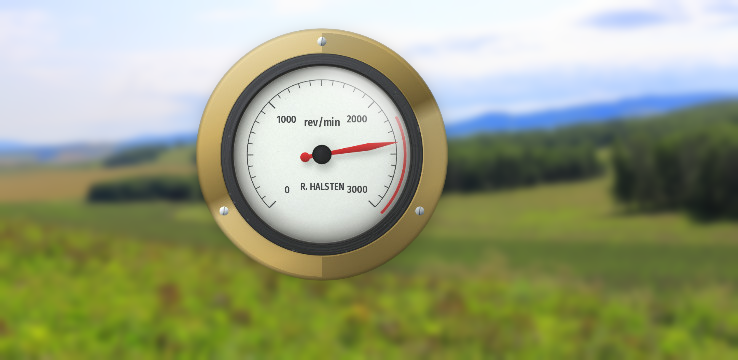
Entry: 2400rpm
